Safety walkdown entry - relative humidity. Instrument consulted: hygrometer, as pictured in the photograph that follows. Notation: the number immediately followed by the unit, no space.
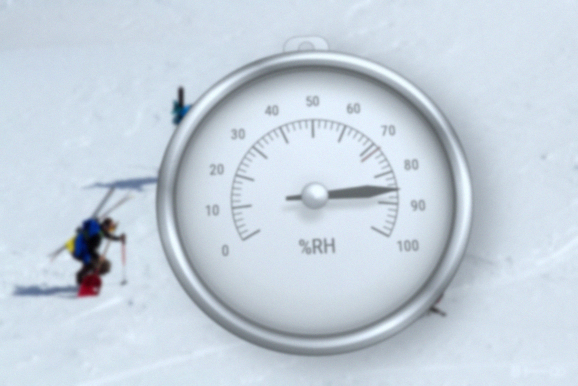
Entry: 86%
